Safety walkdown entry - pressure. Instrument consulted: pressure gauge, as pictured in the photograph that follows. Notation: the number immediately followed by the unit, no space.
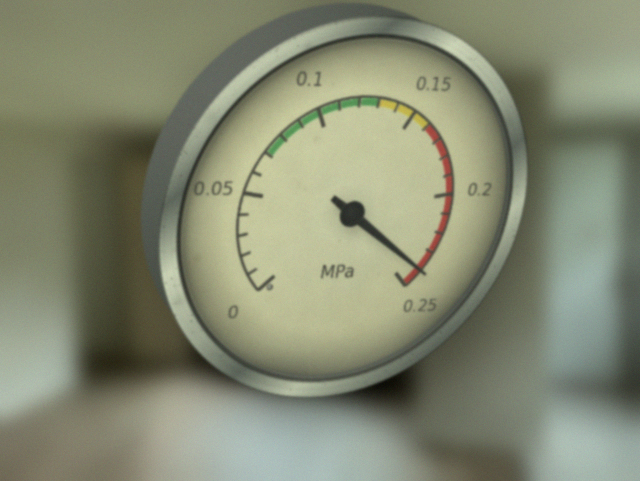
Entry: 0.24MPa
